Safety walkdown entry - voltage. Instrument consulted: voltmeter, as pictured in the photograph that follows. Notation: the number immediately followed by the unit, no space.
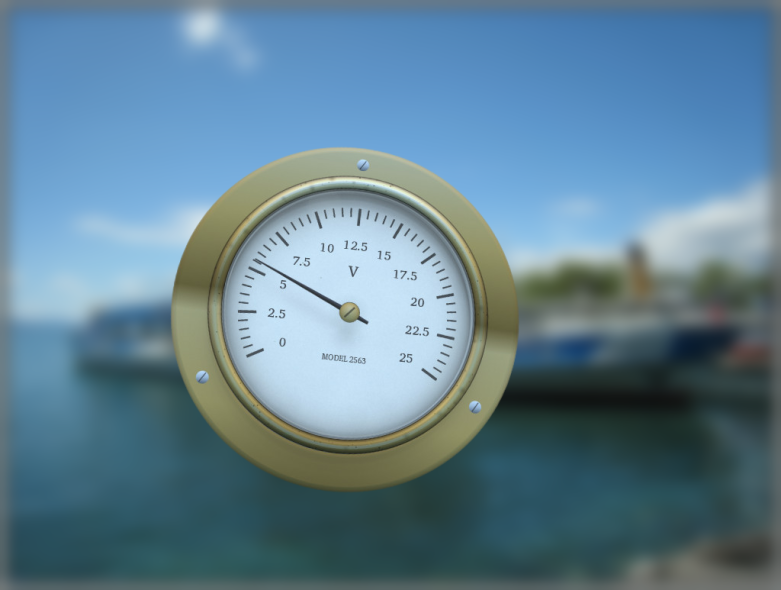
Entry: 5.5V
